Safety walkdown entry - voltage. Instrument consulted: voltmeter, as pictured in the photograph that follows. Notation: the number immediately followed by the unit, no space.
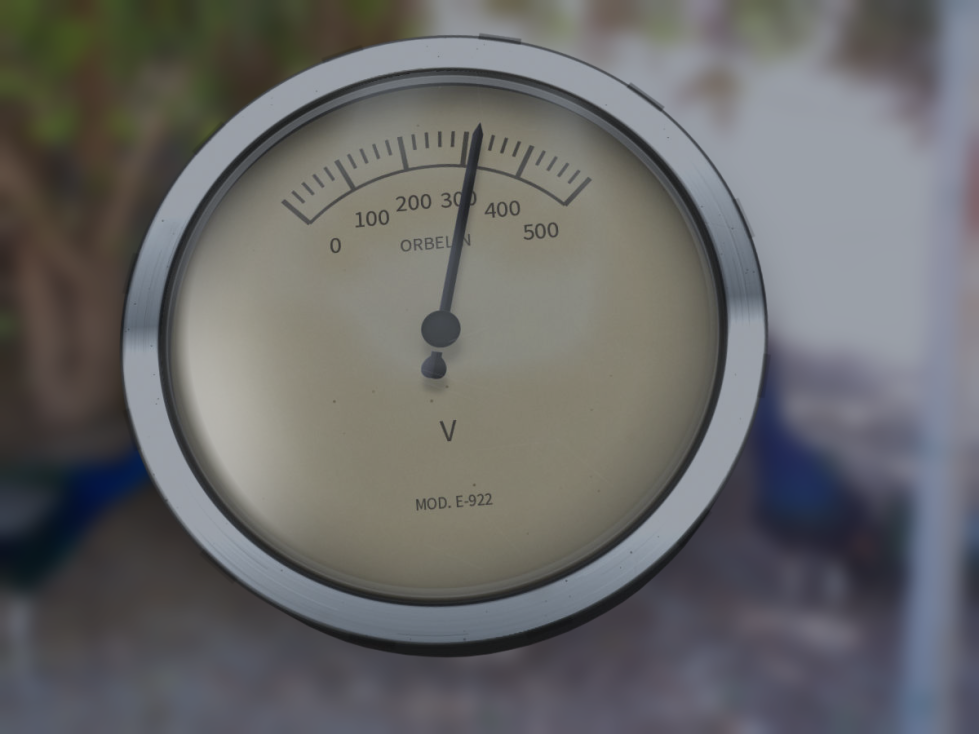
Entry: 320V
